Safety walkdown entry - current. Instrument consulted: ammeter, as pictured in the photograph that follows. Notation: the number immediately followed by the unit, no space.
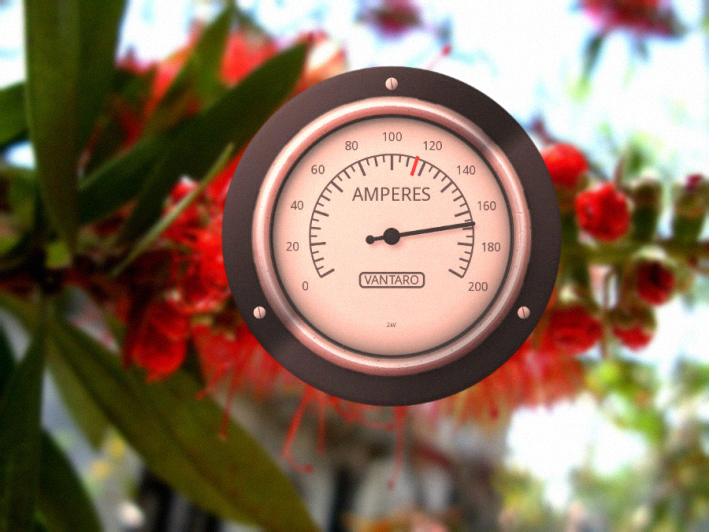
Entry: 167.5A
